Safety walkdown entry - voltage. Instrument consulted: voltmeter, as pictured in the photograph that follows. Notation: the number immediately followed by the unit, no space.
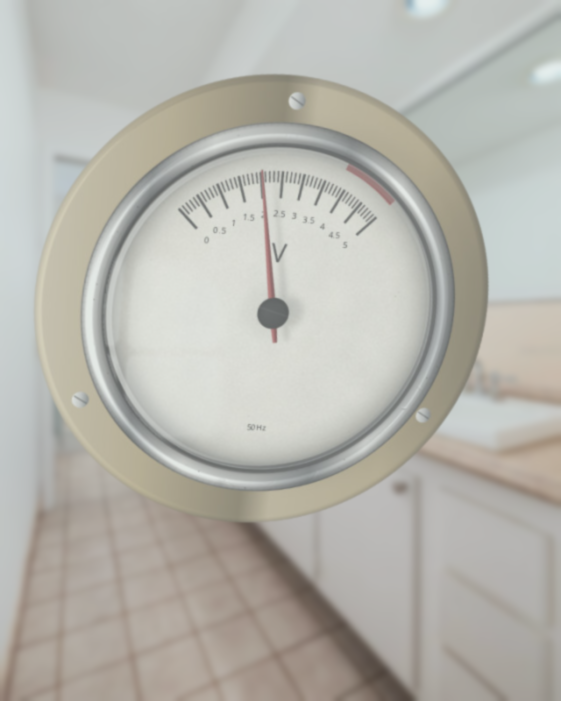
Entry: 2V
